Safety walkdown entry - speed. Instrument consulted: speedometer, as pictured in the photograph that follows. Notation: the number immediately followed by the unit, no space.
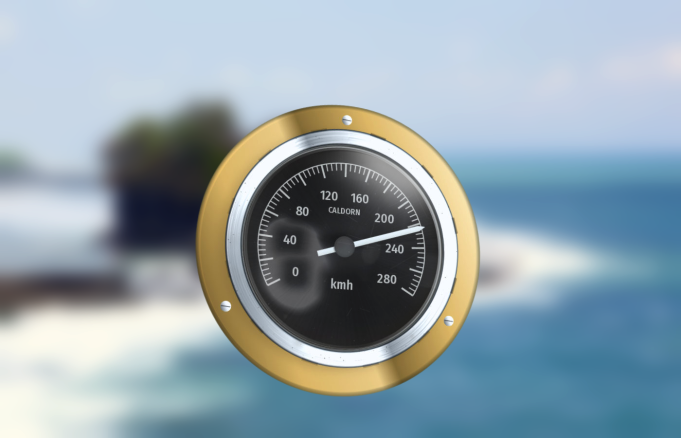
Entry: 224km/h
